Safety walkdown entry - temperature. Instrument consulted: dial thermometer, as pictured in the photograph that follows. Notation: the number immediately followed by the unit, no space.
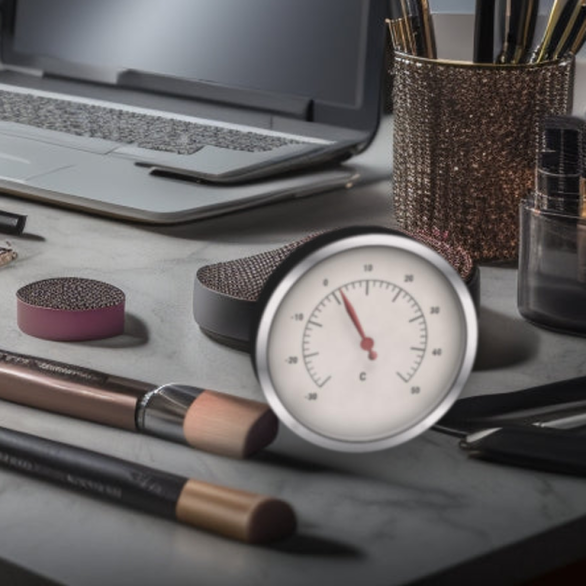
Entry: 2°C
